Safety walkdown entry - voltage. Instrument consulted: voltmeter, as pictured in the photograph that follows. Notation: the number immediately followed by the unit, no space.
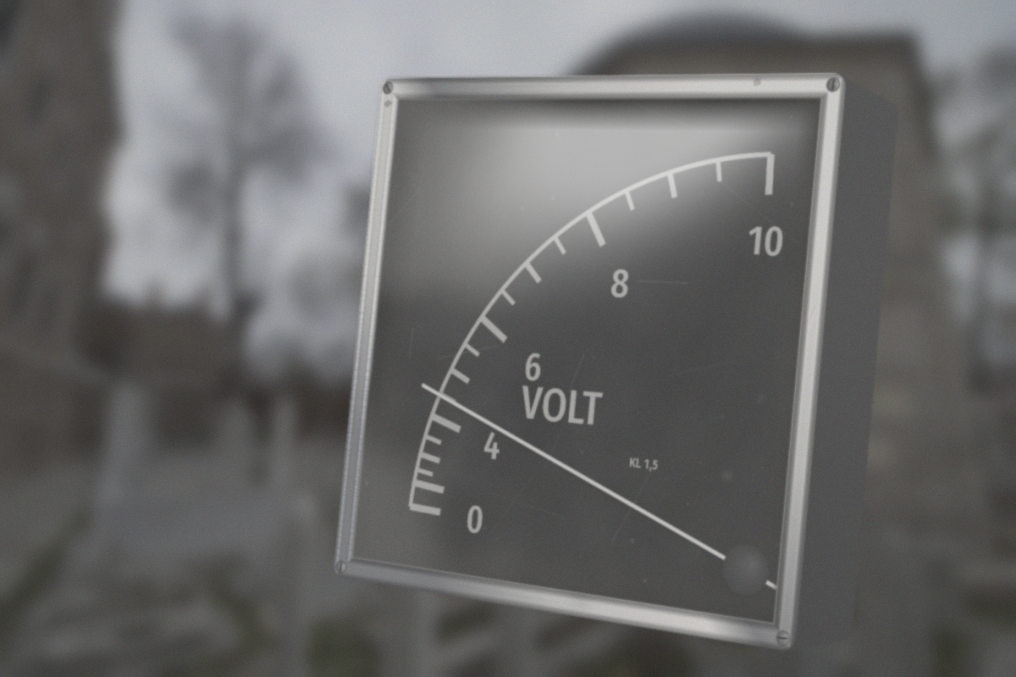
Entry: 4.5V
